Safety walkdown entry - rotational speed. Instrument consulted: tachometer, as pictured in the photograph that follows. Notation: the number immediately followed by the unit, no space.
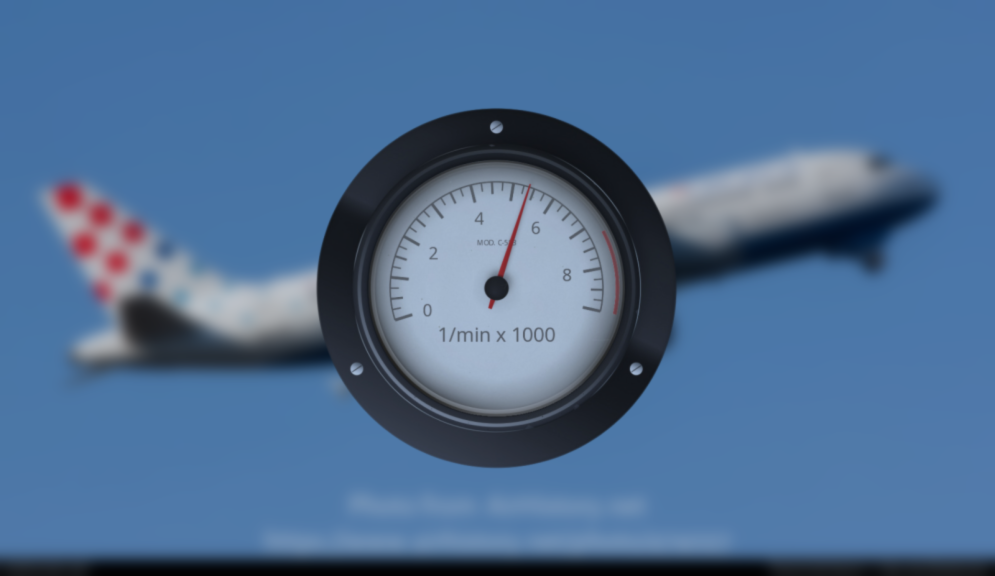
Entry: 5375rpm
